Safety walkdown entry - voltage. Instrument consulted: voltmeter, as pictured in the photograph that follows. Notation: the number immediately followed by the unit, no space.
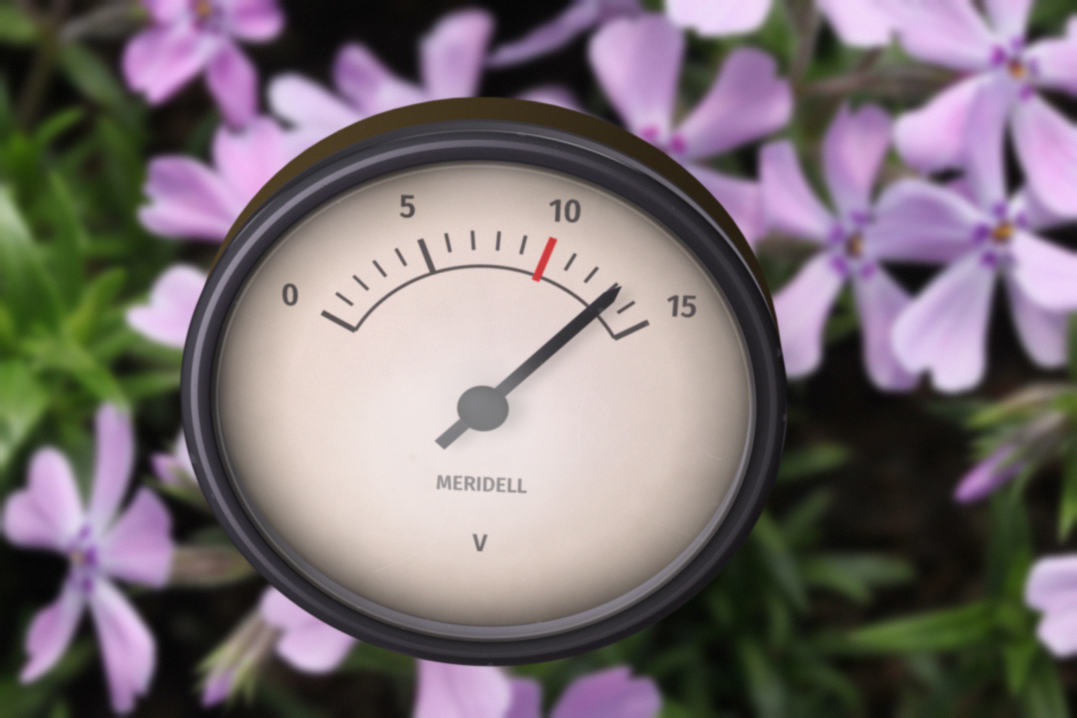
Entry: 13V
